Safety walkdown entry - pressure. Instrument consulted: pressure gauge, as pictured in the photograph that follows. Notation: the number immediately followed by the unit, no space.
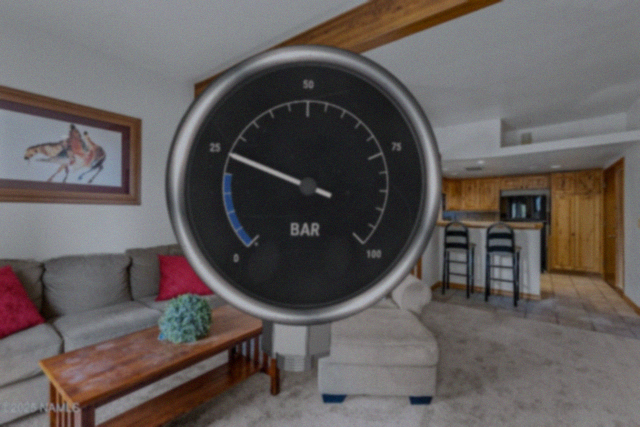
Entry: 25bar
